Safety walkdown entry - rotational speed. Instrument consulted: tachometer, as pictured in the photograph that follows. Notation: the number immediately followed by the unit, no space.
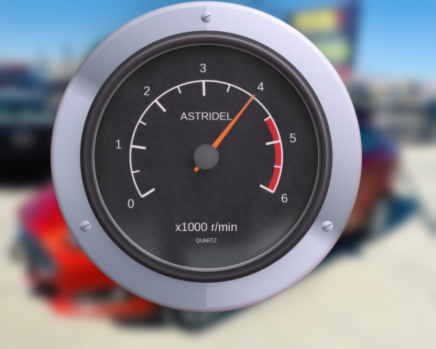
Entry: 4000rpm
